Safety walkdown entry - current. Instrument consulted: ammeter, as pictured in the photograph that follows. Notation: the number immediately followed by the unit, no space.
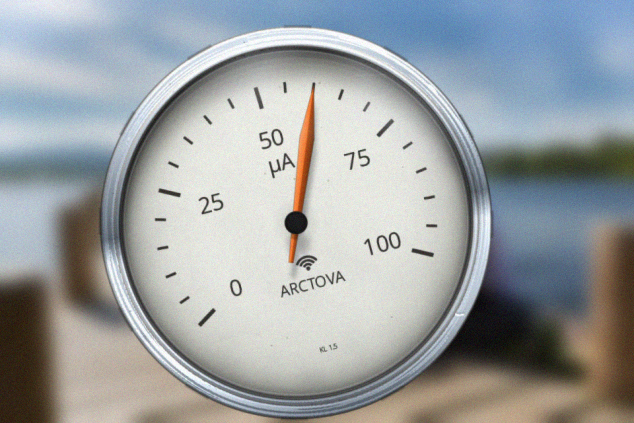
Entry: 60µA
